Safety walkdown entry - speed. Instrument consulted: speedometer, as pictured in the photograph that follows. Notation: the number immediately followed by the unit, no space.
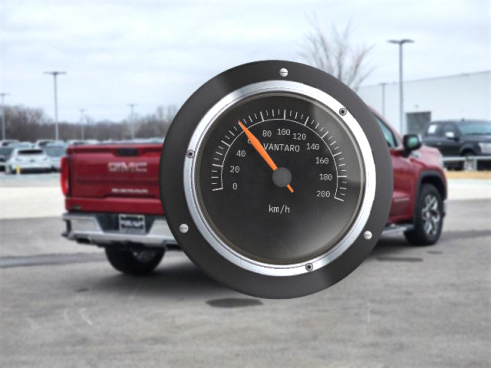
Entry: 60km/h
